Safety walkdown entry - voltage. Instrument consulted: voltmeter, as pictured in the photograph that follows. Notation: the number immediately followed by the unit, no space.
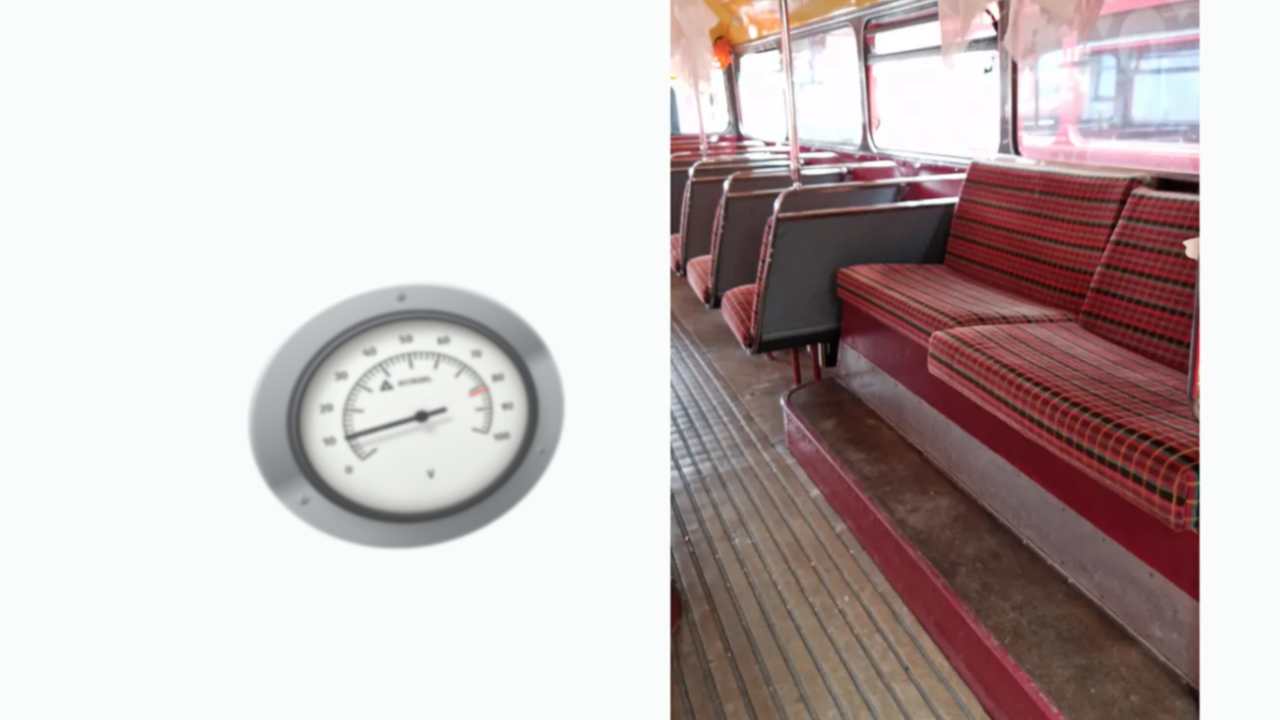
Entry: 10V
